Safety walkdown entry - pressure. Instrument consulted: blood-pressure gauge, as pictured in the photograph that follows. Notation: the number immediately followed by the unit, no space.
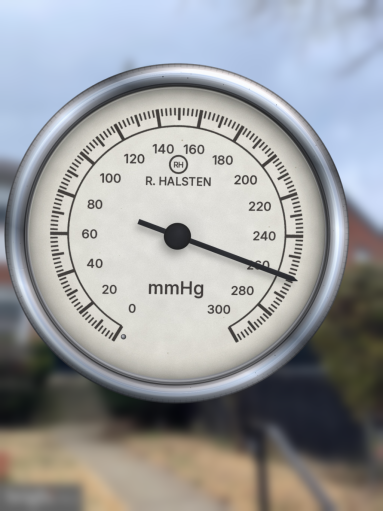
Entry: 260mmHg
